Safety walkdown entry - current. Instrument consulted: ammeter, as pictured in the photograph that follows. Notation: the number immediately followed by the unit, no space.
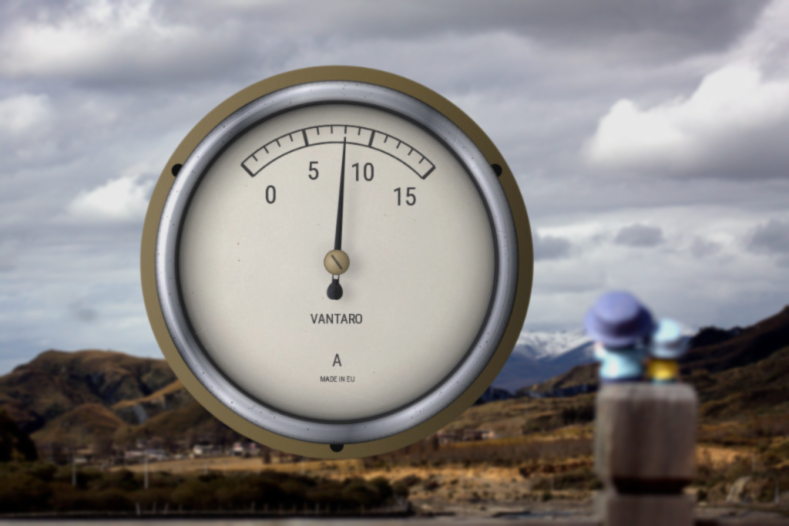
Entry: 8A
